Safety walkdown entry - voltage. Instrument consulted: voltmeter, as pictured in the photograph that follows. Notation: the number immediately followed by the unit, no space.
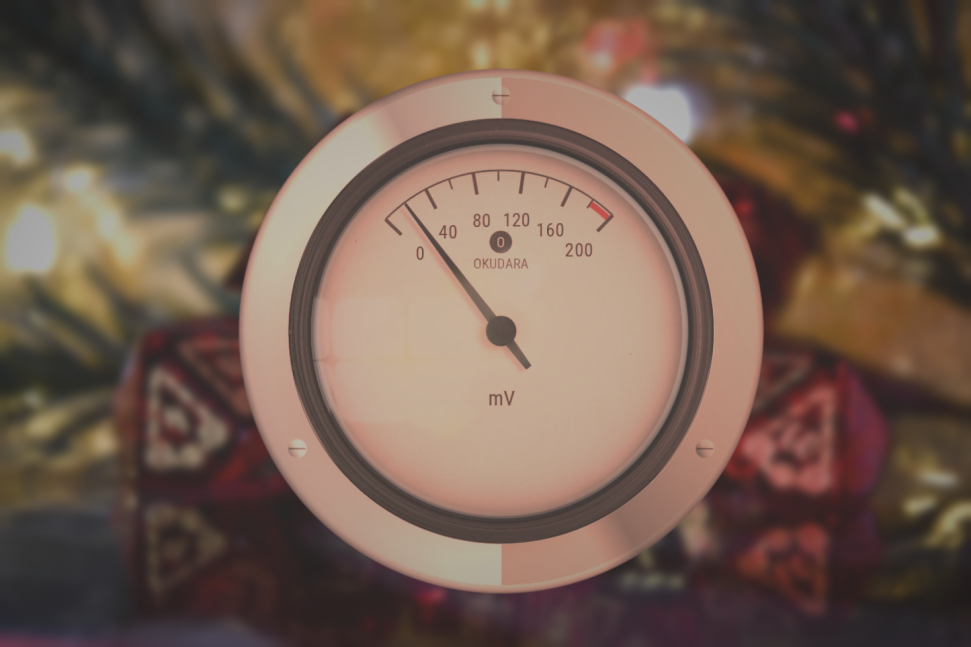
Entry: 20mV
